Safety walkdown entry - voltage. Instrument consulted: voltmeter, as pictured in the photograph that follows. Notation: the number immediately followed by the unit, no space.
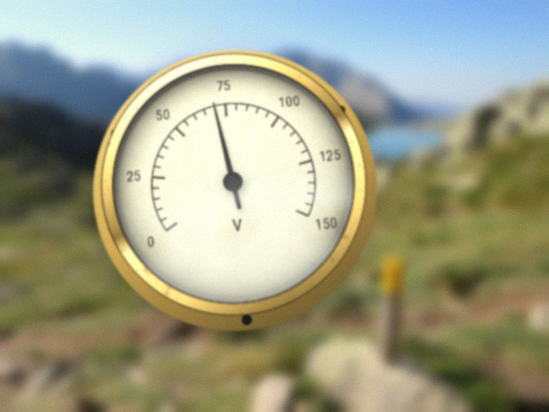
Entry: 70V
